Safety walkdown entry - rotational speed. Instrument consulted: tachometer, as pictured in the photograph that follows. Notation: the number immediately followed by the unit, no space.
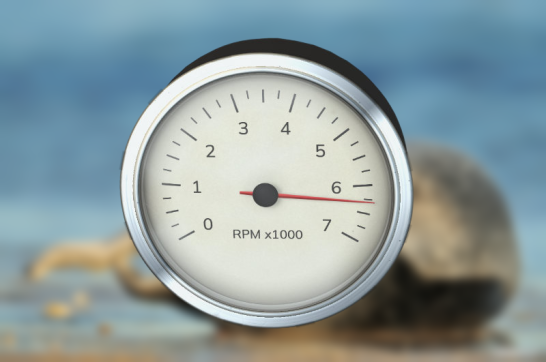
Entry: 6250rpm
